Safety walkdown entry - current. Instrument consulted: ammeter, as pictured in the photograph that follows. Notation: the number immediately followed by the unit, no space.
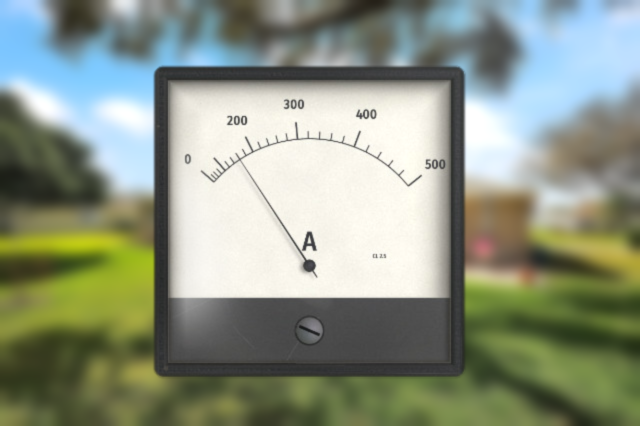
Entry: 160A
